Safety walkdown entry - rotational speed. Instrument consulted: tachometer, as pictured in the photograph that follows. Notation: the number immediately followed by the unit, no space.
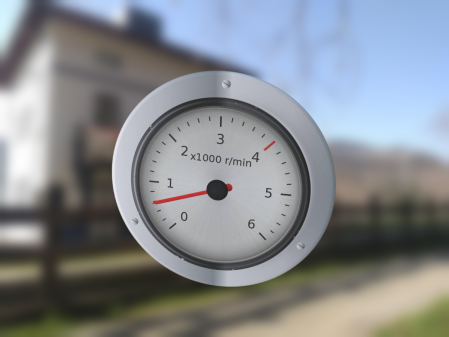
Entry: 600rpm
